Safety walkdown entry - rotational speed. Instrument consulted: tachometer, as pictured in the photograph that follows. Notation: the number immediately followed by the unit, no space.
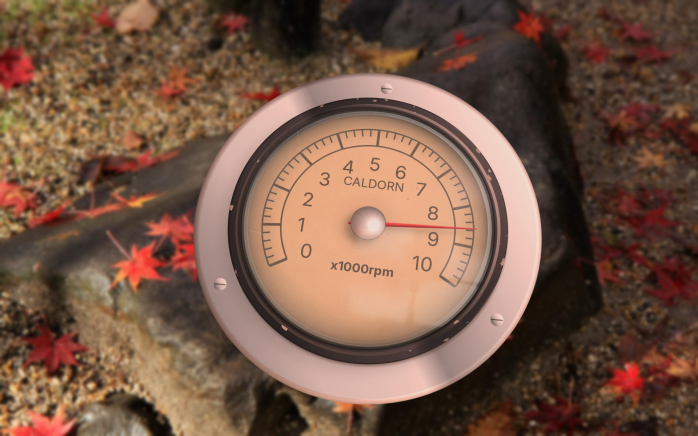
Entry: 8600rpm
